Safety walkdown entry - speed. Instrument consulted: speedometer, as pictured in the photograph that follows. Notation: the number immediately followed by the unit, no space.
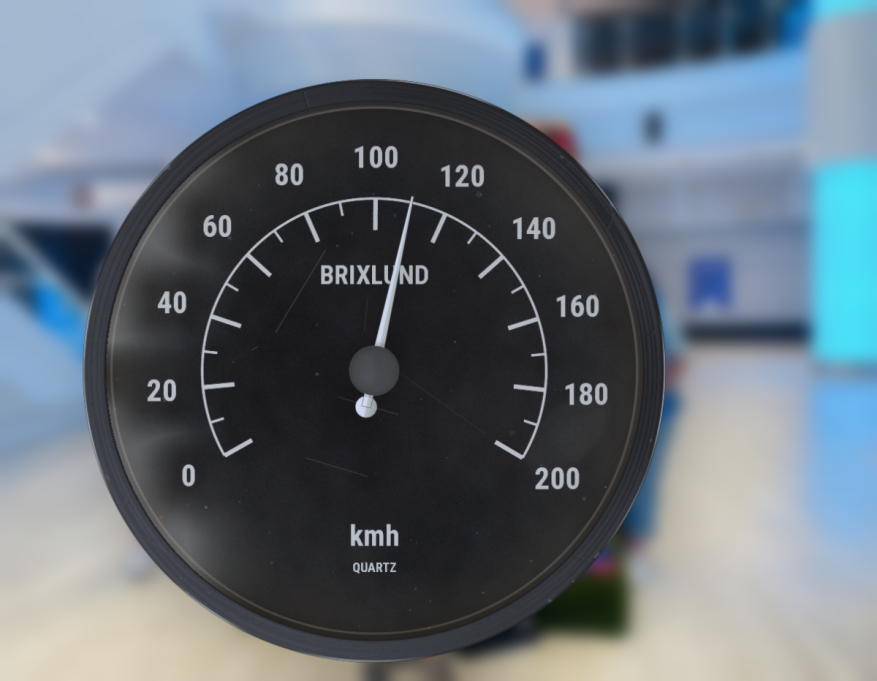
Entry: 110km/h
